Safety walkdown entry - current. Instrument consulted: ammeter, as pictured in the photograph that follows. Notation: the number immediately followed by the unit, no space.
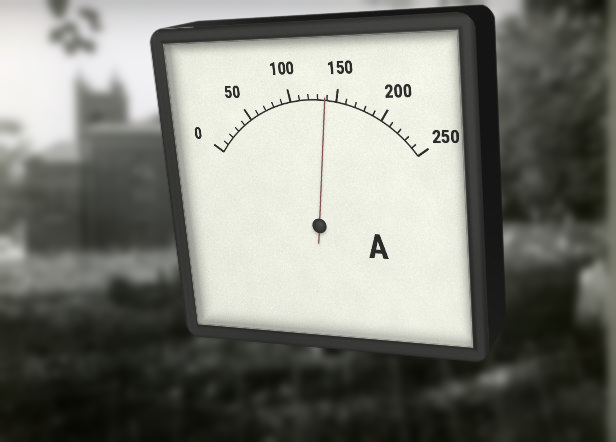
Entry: 140A
